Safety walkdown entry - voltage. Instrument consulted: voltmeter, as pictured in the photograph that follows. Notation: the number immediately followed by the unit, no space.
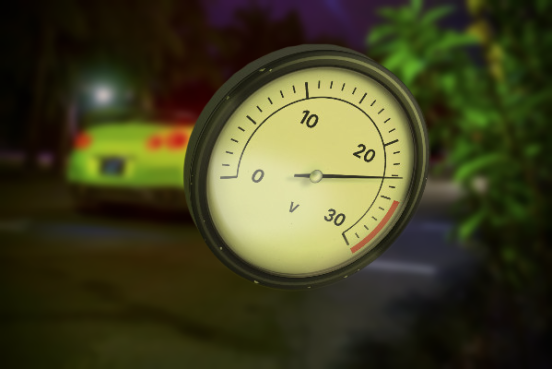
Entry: 23V
